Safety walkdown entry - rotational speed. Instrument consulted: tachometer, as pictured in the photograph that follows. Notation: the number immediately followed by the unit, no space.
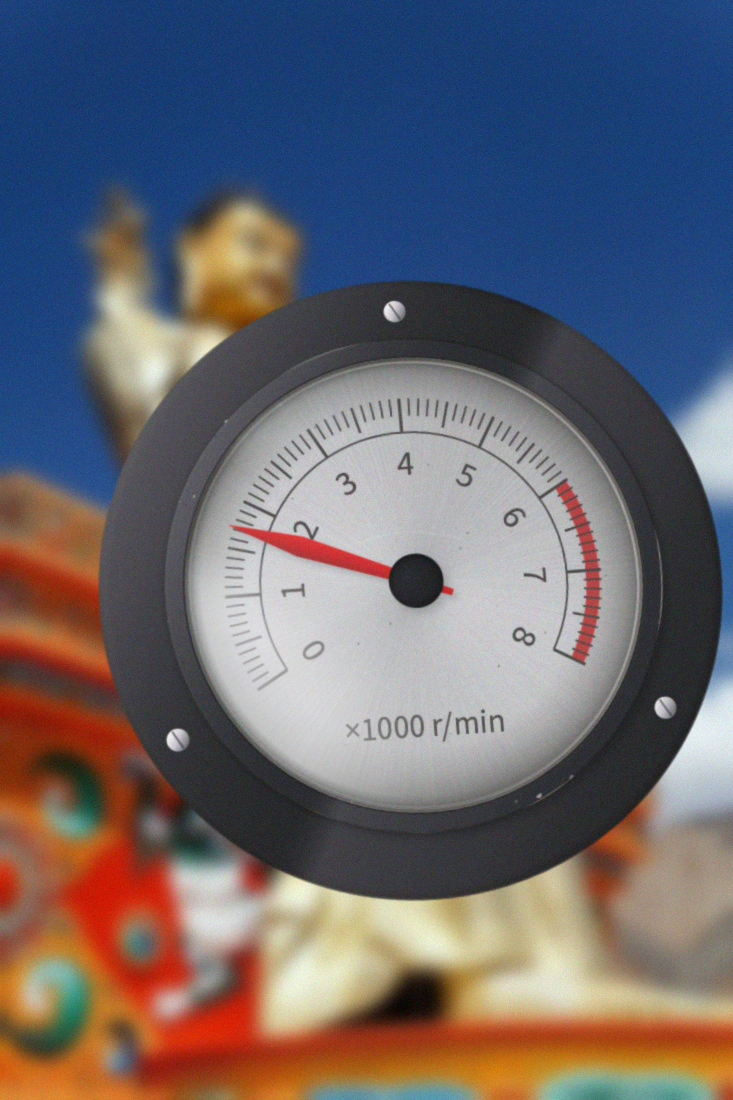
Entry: 1700rpm
